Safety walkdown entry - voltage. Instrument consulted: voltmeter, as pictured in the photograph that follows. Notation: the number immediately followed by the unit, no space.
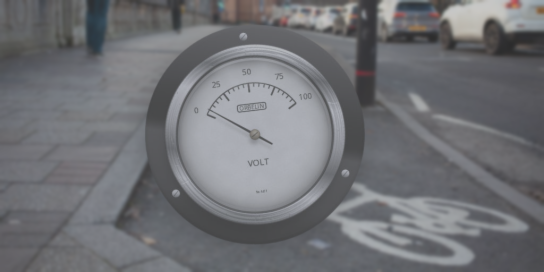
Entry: 5V
